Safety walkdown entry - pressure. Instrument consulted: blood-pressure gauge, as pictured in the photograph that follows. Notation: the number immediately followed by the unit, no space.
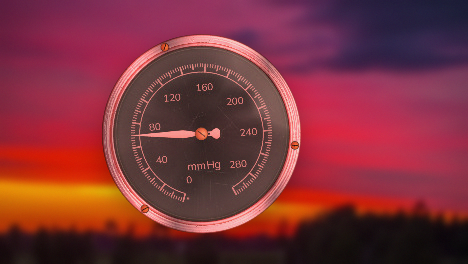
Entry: 70mmHg
